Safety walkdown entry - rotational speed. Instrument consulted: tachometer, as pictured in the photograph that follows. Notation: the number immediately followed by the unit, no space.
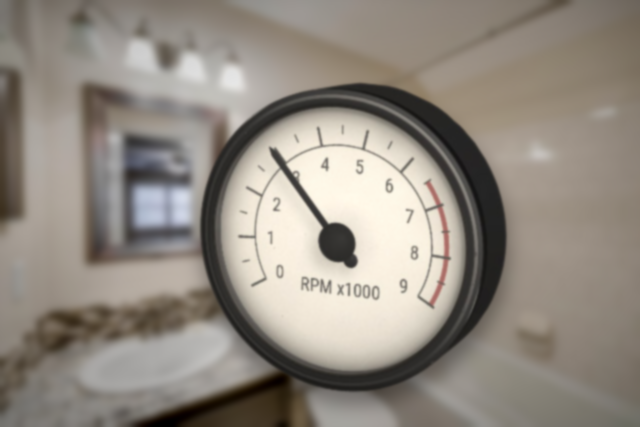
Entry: 3000rpm
